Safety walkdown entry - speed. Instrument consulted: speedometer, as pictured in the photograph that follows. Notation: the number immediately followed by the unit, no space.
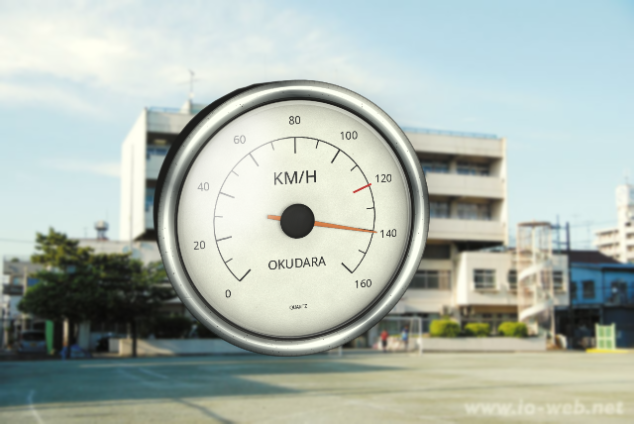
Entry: 140km/h
